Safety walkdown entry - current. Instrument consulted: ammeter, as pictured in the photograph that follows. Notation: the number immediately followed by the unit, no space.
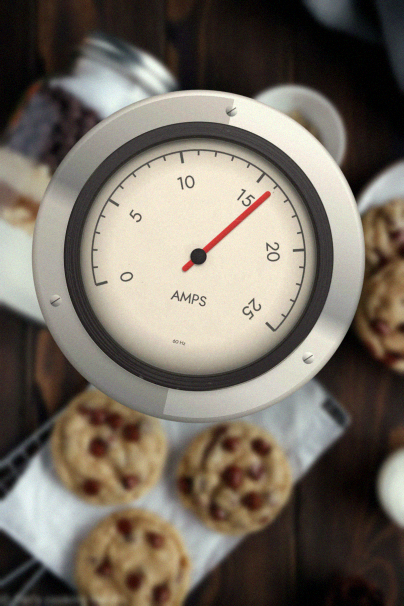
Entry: 16A
